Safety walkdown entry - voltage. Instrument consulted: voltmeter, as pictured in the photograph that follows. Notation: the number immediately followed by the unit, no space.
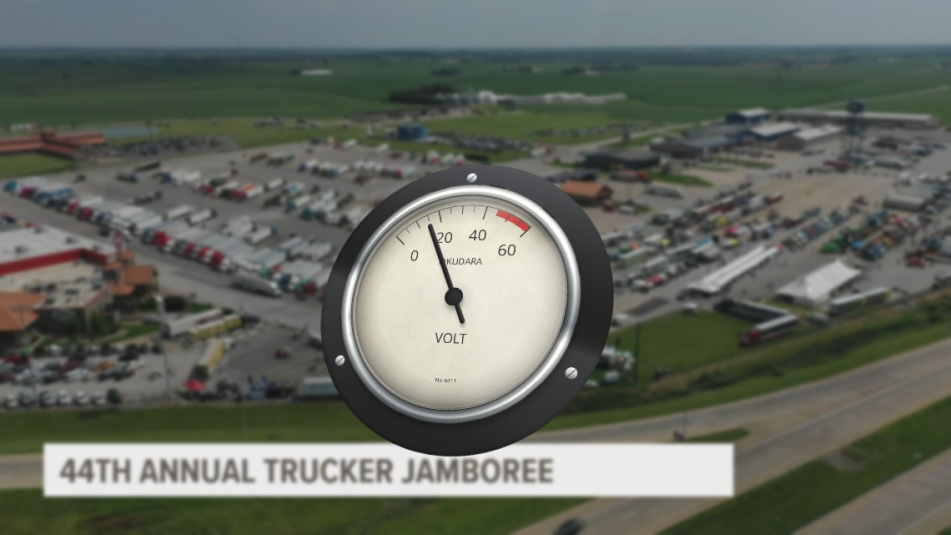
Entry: 15V
